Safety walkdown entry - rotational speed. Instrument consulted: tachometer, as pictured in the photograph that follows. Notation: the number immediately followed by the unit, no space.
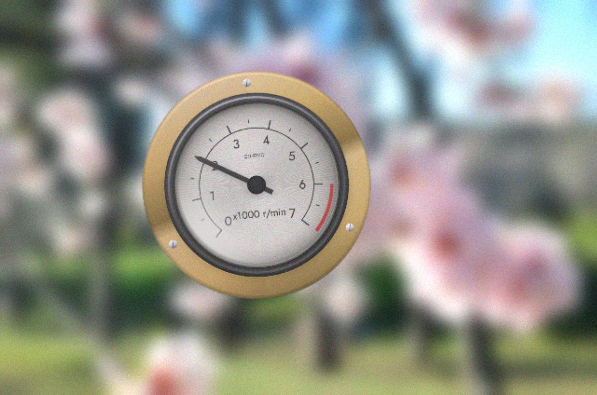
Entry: 2000rpm
